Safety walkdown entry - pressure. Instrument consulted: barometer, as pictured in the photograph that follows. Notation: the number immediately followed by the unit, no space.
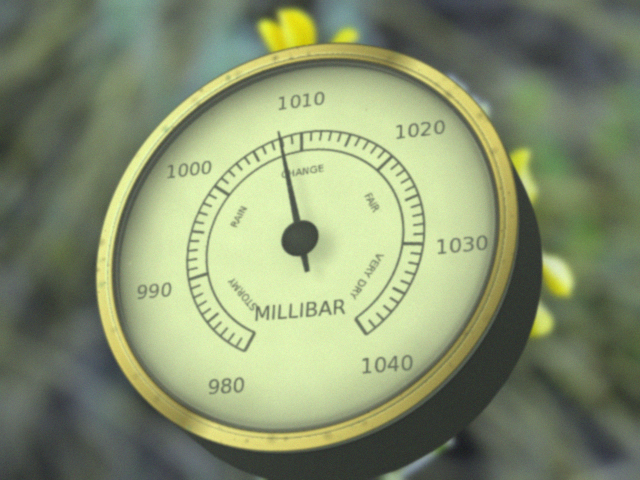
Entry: 1008mbar
